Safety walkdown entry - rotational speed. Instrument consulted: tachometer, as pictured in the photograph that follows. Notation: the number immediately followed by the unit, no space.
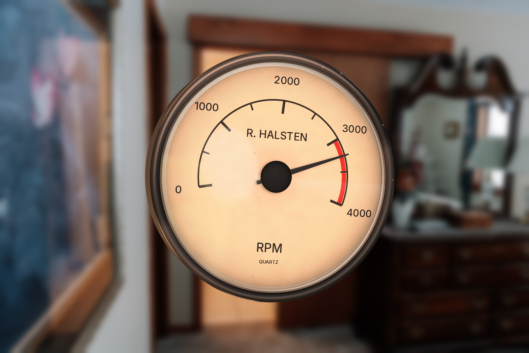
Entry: 3250rpm
